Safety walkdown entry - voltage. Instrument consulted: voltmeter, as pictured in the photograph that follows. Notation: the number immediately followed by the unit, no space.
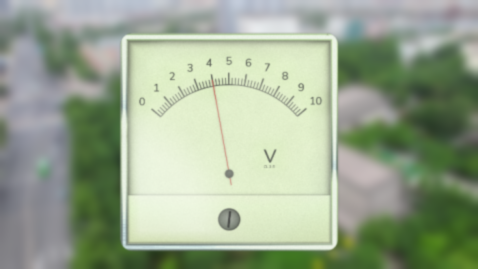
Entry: 4V
